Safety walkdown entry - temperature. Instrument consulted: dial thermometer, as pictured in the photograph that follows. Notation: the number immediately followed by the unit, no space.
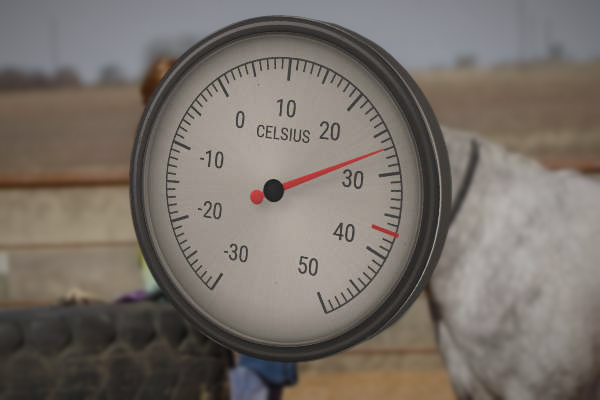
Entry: 27°C
